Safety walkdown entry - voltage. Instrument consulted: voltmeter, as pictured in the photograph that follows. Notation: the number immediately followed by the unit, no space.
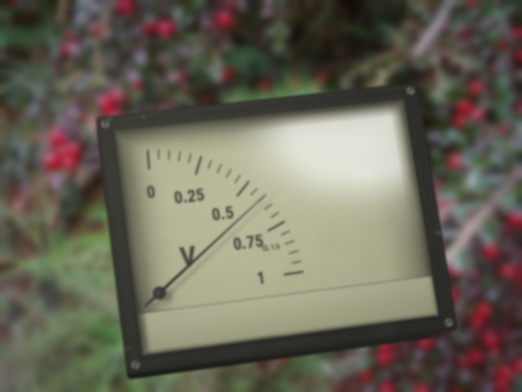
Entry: 0.6V
